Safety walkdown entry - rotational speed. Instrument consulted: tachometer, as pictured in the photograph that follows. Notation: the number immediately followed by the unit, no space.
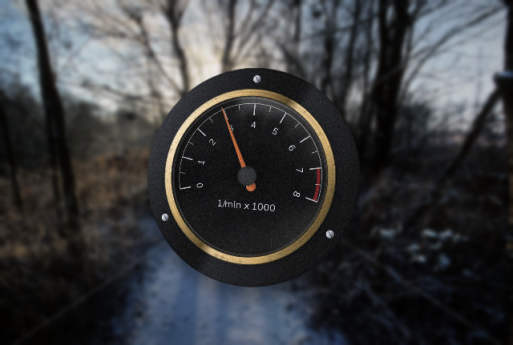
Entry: 3000rpm
